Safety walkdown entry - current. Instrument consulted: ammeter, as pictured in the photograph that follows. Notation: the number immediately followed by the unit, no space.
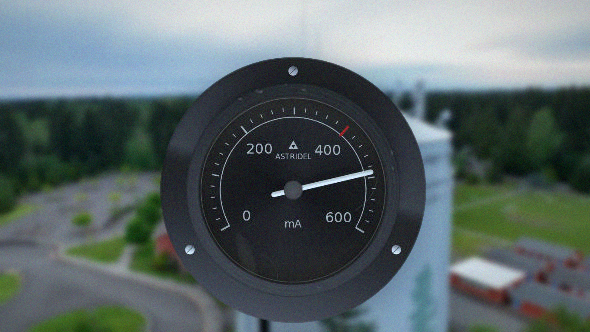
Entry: 490mA
